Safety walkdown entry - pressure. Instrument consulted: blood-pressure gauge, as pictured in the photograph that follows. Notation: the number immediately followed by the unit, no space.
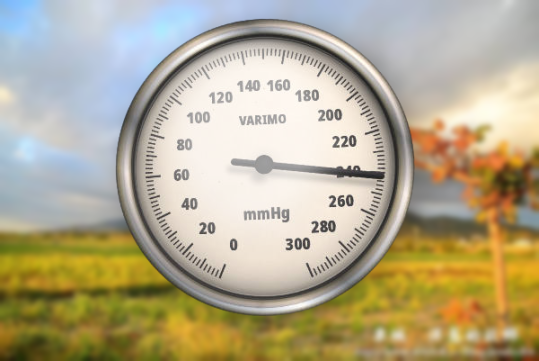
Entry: 242mmHg
